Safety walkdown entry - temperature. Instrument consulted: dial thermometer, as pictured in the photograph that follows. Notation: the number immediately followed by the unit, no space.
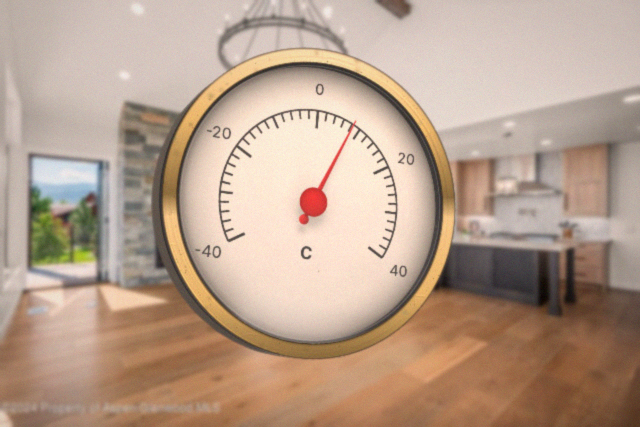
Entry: 8°C
